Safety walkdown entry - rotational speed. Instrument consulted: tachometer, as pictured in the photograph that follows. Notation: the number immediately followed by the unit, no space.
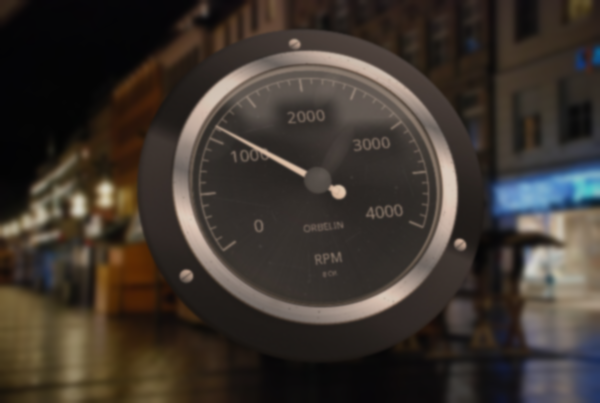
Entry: 1100rpm
